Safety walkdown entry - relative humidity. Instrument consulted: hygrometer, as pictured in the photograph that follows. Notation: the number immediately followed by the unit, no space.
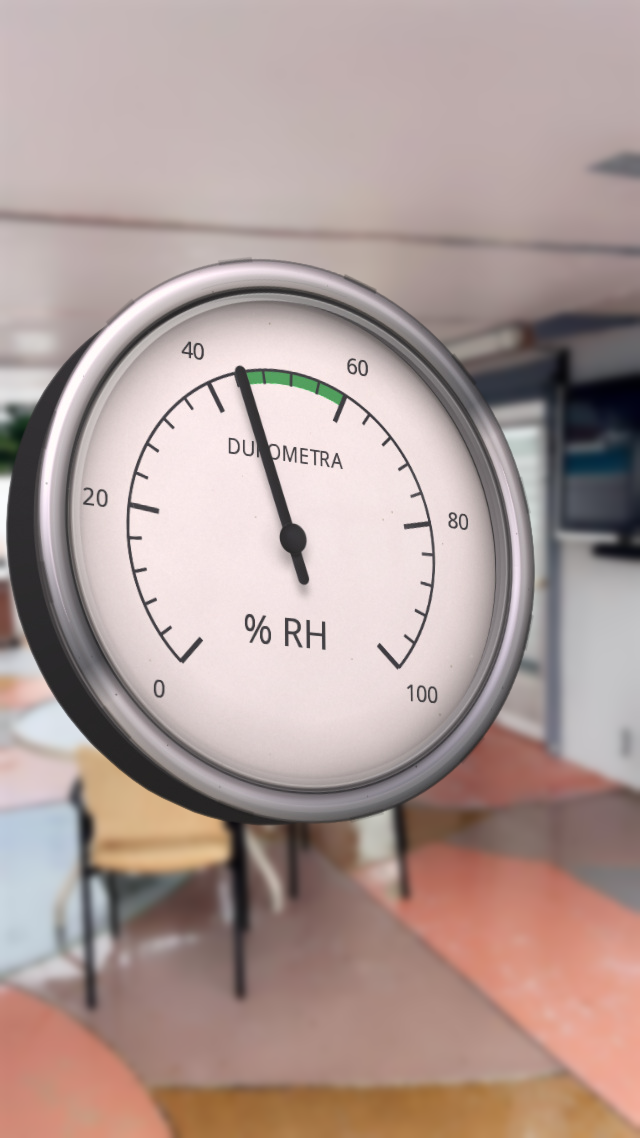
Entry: 44%
